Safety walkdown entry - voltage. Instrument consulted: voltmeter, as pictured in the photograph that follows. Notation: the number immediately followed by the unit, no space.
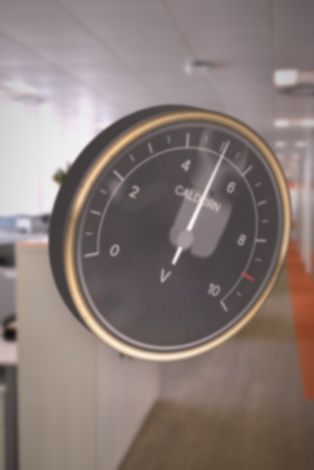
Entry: 5V
